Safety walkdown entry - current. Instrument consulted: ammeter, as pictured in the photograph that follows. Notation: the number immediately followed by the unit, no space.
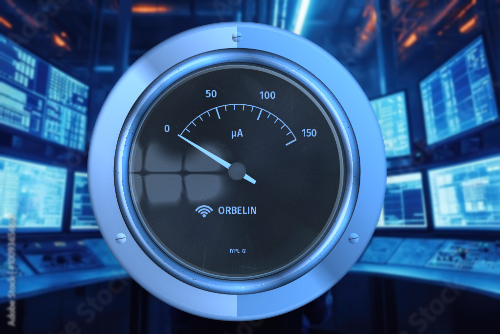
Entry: 0µA
